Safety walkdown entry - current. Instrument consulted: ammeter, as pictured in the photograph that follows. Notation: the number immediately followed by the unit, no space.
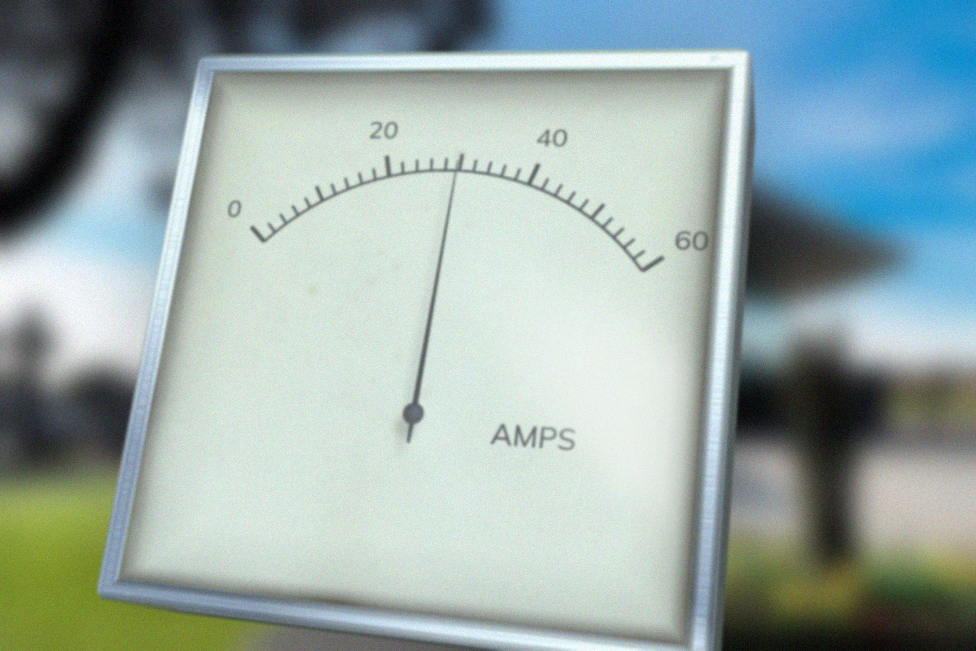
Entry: 30A
